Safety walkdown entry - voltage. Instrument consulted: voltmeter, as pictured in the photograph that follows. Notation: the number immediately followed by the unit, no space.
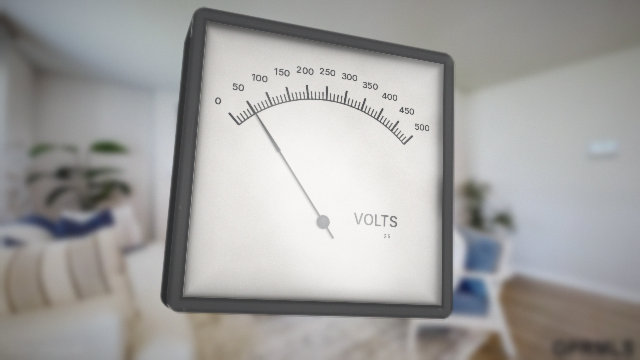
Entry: 50V
